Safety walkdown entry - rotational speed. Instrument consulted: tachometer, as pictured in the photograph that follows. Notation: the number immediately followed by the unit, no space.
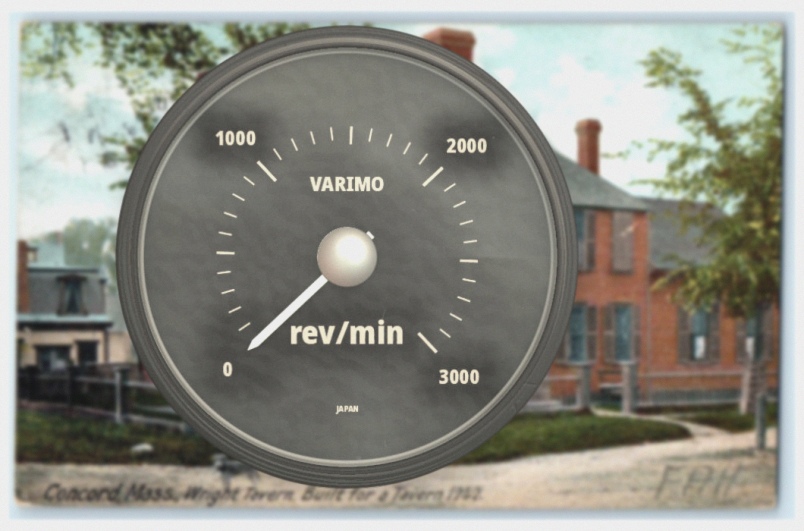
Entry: 0rpm
